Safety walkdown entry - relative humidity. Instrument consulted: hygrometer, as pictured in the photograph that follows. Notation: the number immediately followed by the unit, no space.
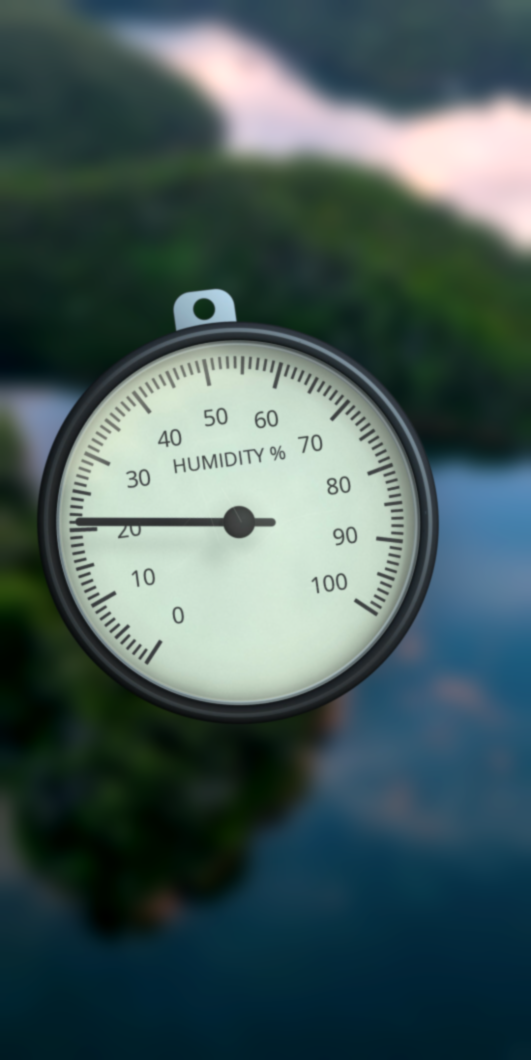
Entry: 21%
